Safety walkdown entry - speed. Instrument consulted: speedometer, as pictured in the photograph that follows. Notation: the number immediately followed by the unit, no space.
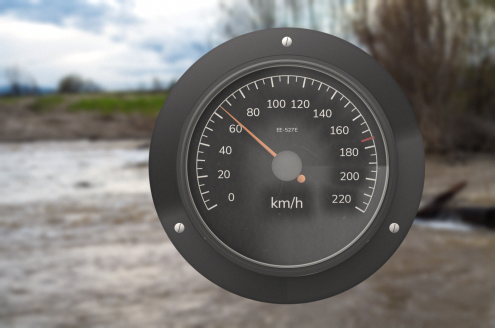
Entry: 65km/h
